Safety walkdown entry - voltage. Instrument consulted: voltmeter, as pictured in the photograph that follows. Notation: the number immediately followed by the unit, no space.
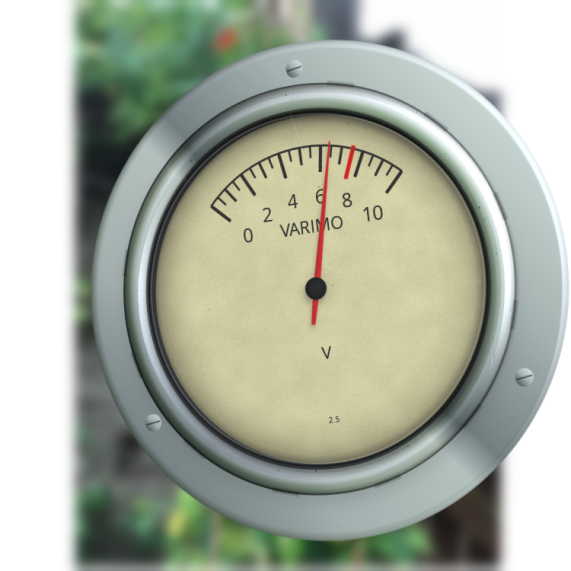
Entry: 6.5V
